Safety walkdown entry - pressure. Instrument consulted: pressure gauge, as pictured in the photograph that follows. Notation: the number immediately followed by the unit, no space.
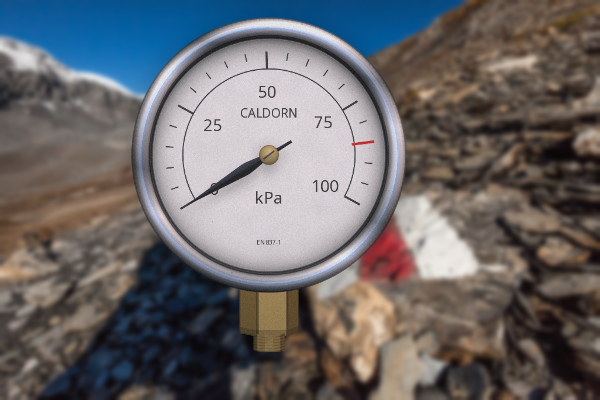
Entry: 0kPa
